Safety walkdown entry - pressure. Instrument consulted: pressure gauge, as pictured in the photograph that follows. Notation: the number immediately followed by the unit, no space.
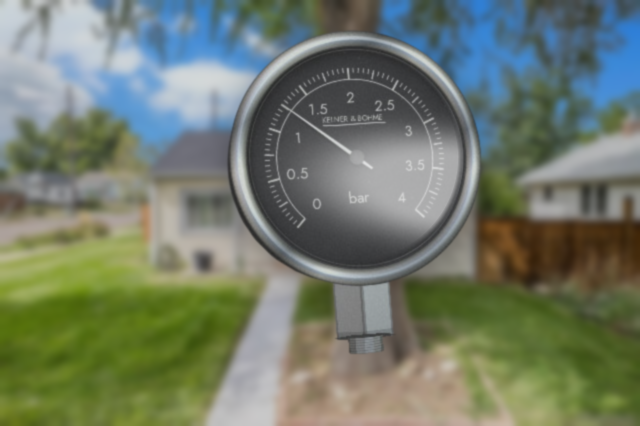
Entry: 1.25bar
